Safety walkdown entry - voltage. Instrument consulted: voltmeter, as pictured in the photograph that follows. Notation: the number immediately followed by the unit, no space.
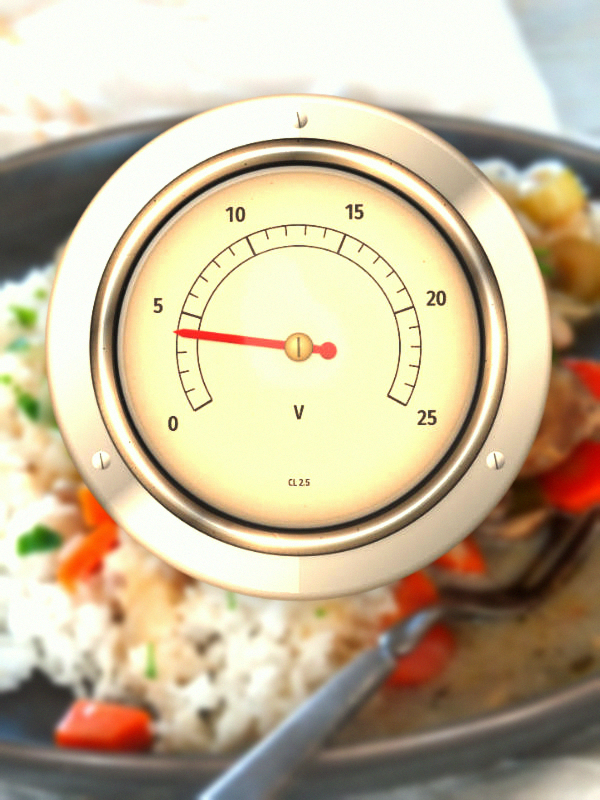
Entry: 4V
